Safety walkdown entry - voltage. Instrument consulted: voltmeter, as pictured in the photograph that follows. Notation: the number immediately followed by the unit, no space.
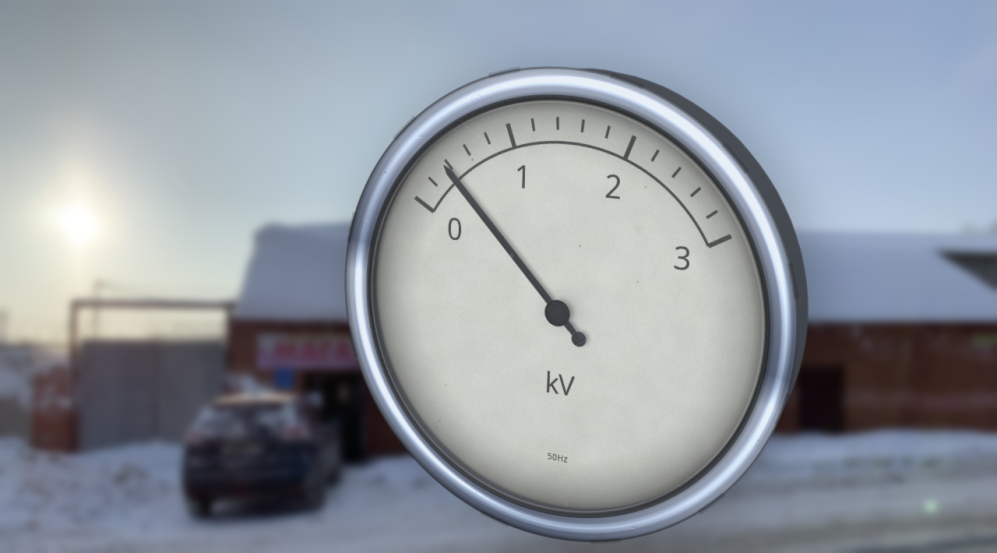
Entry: 0.4kV
